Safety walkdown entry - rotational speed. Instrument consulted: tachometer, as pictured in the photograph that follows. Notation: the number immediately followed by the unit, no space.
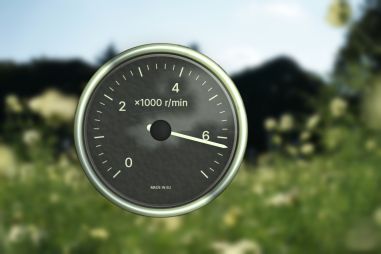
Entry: 6200rpm
